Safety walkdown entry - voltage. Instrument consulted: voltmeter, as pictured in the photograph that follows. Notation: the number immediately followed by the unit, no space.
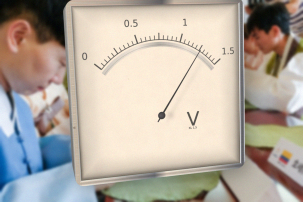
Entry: 1.25V
